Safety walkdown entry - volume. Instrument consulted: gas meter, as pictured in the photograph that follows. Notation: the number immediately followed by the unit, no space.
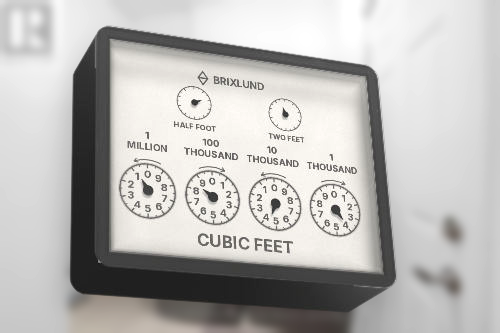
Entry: 84400ft³
